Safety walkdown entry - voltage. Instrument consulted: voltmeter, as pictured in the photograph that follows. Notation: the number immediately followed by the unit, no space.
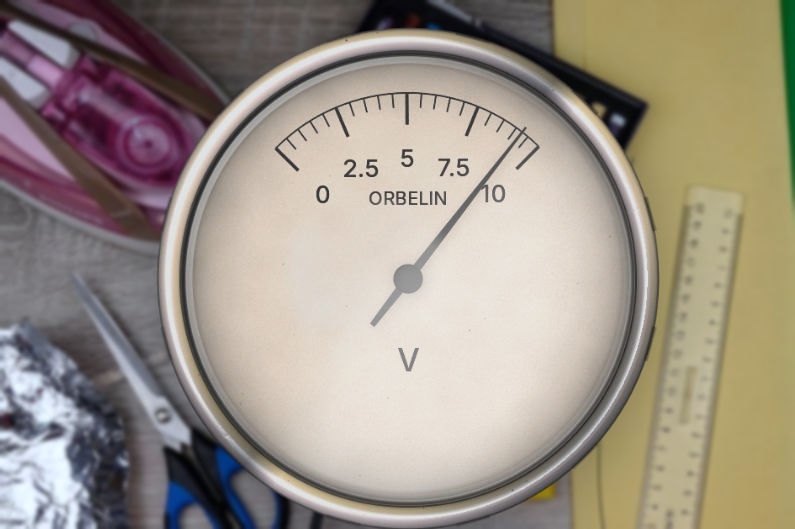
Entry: 9.25V
